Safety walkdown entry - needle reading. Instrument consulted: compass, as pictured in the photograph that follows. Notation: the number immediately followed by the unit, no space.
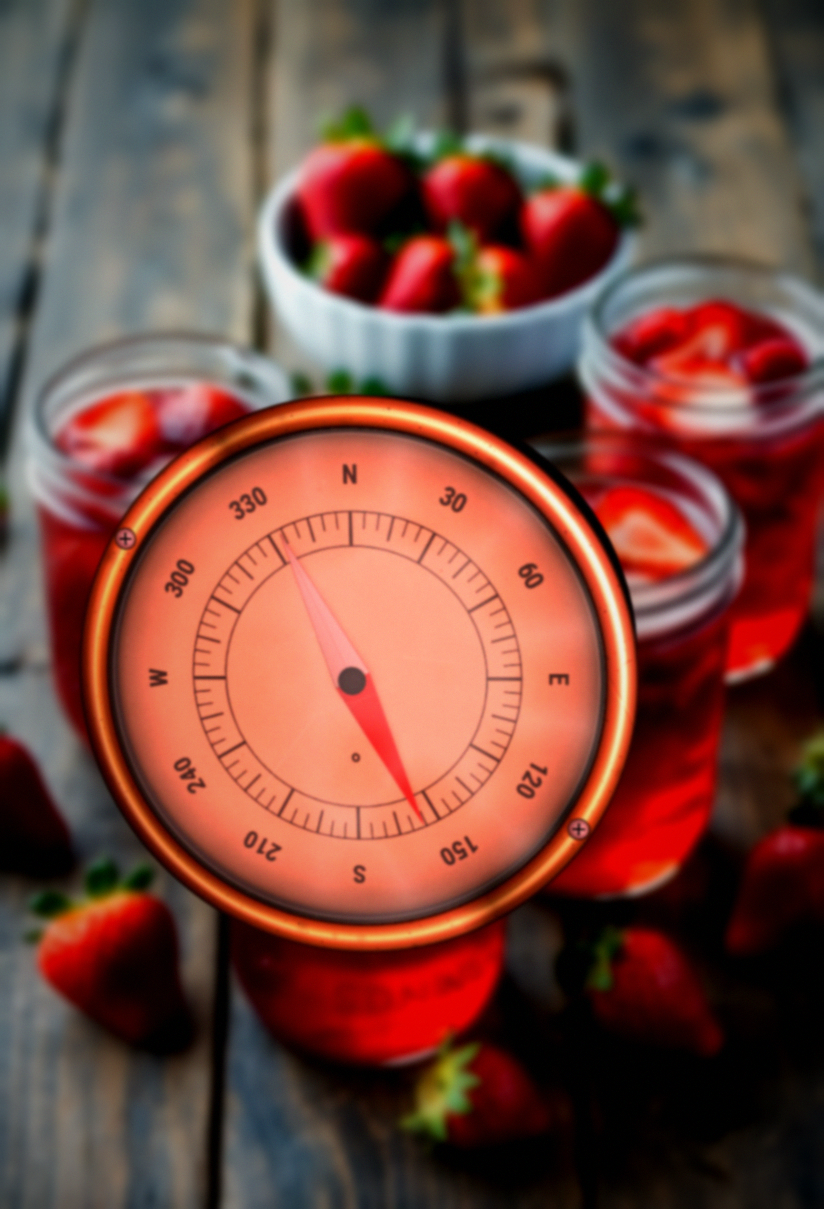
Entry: 155°
